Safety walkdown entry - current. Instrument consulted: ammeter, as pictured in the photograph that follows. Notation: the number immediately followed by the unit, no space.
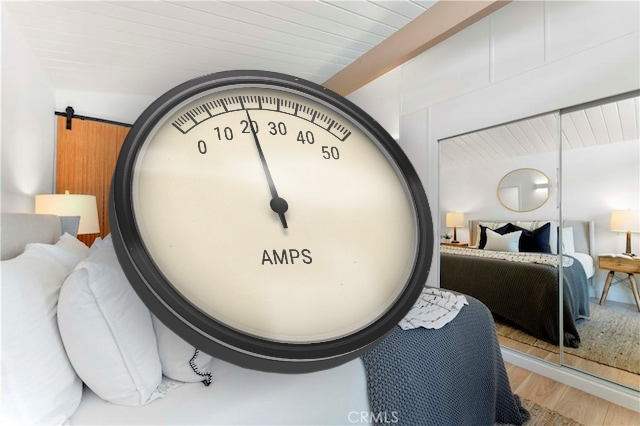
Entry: 20A
